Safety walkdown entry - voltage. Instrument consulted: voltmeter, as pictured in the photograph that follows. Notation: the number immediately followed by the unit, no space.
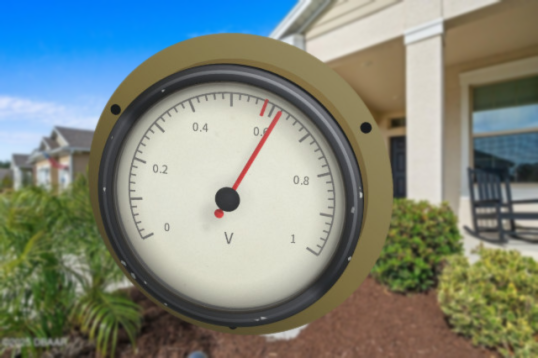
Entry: 0.62V
